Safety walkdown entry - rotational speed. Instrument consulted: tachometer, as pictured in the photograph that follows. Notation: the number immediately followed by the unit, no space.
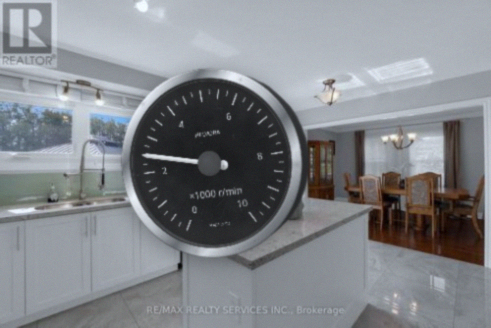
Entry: 2500rpm
